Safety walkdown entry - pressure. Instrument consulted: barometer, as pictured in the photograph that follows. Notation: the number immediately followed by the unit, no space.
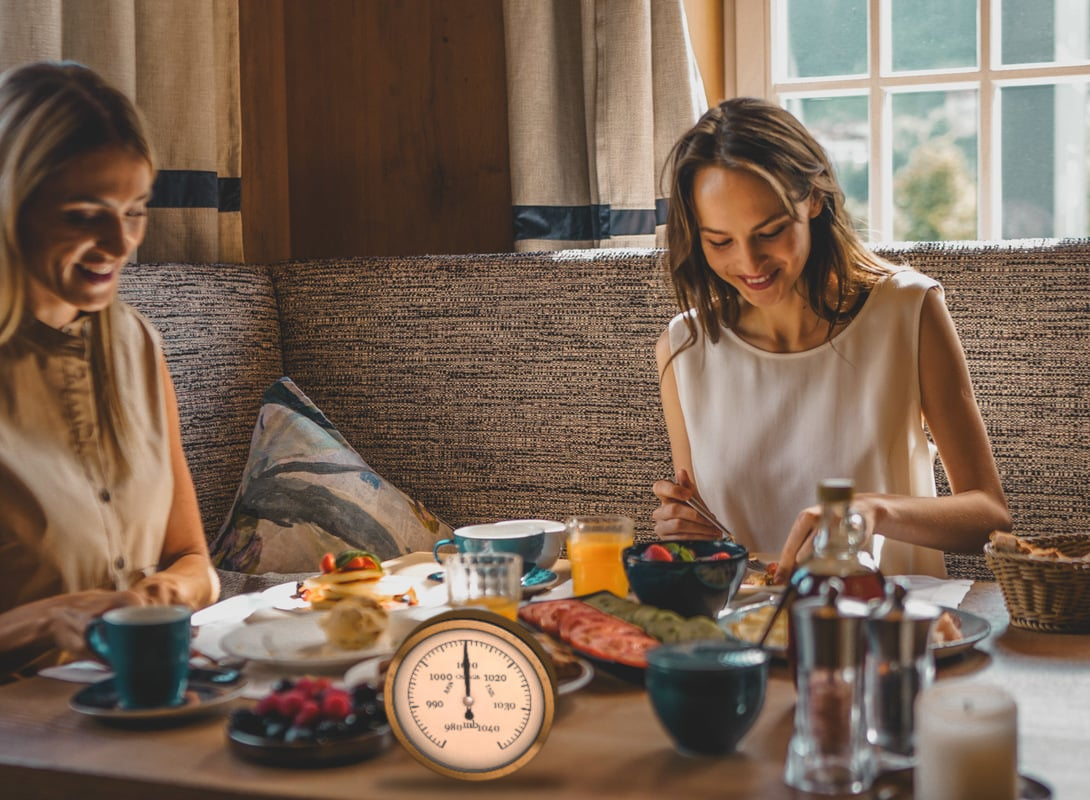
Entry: 1010mbar
